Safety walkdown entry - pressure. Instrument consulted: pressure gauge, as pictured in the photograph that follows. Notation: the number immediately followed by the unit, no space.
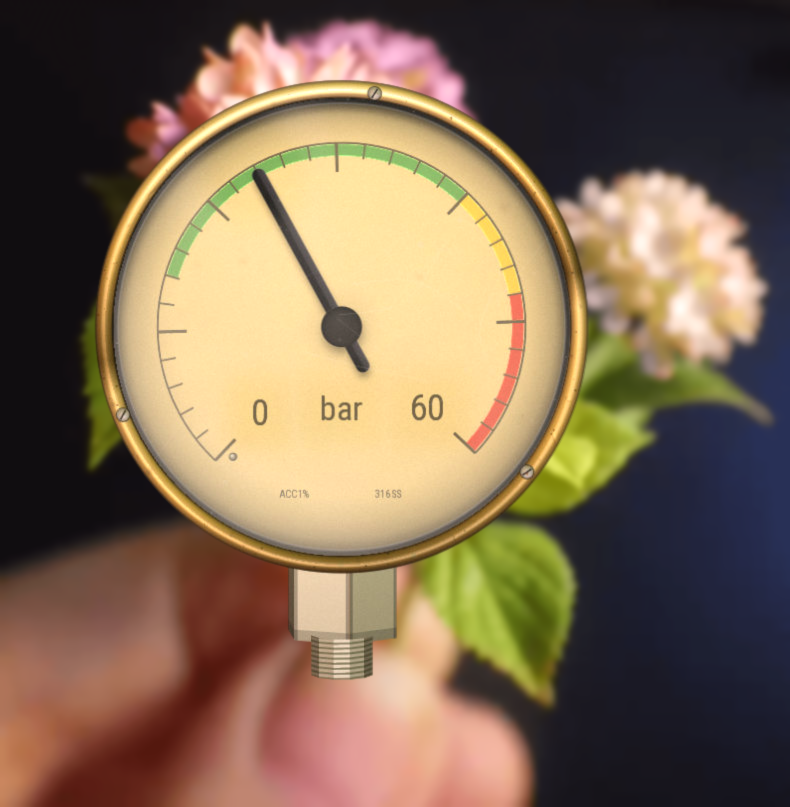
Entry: 24bar
